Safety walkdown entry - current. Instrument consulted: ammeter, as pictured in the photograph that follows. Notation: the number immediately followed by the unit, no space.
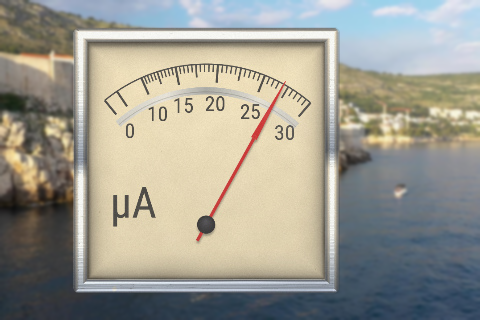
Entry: 27µA
